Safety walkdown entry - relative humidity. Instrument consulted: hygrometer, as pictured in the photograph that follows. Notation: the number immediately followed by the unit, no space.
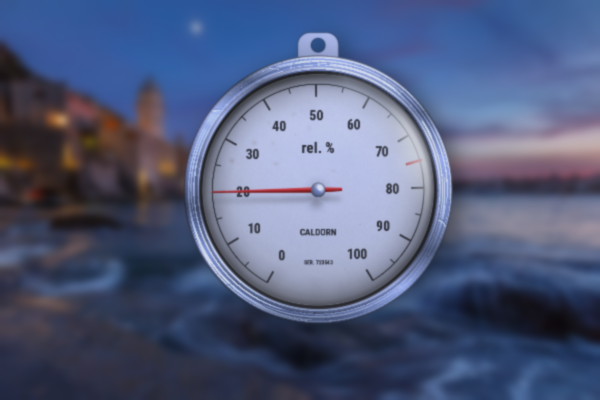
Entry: 20%
